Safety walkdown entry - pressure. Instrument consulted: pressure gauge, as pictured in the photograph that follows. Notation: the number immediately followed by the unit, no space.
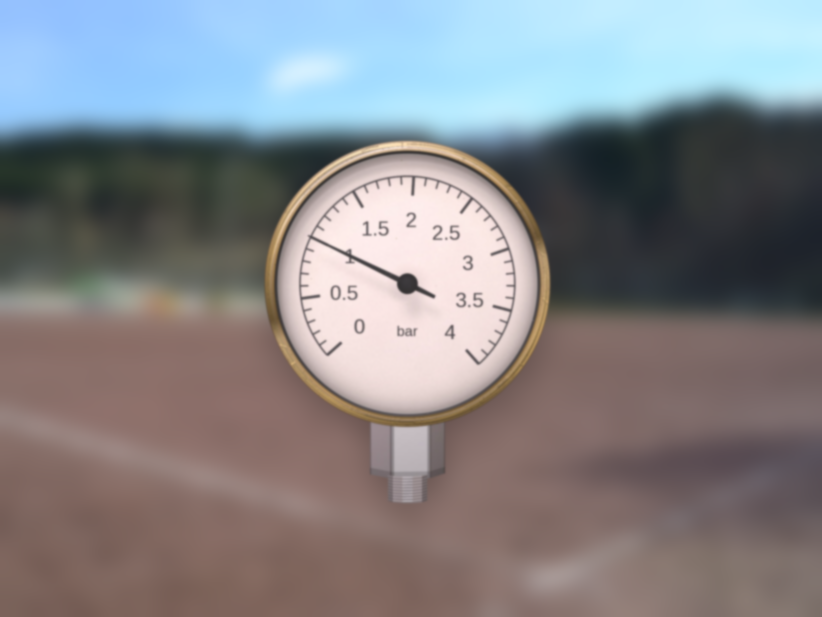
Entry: 1bar
